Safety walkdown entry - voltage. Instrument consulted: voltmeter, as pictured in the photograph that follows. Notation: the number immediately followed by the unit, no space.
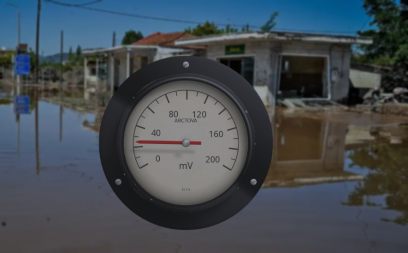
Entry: 25mV
